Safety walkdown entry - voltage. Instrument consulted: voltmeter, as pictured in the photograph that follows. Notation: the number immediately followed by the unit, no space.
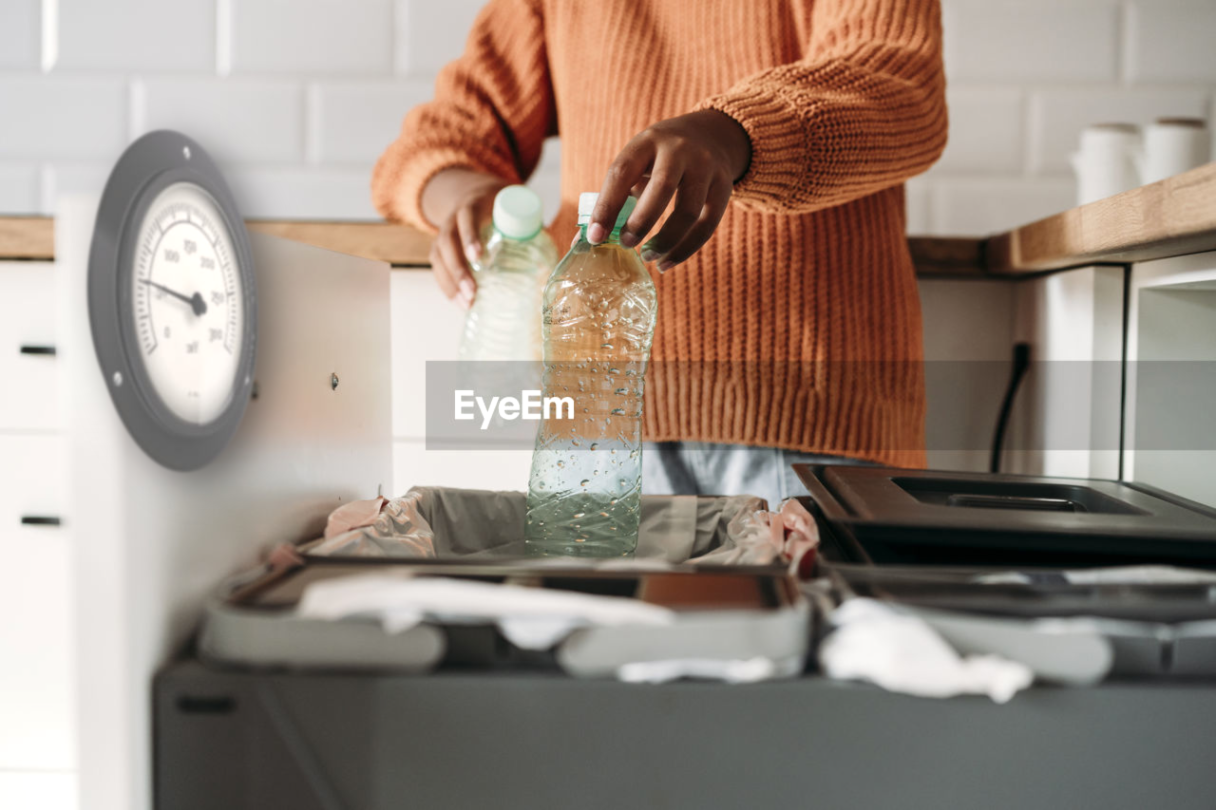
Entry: 50mV
